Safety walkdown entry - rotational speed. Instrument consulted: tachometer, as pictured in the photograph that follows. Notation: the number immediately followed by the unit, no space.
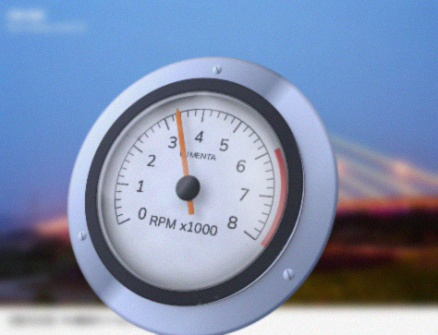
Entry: 3400rpm
